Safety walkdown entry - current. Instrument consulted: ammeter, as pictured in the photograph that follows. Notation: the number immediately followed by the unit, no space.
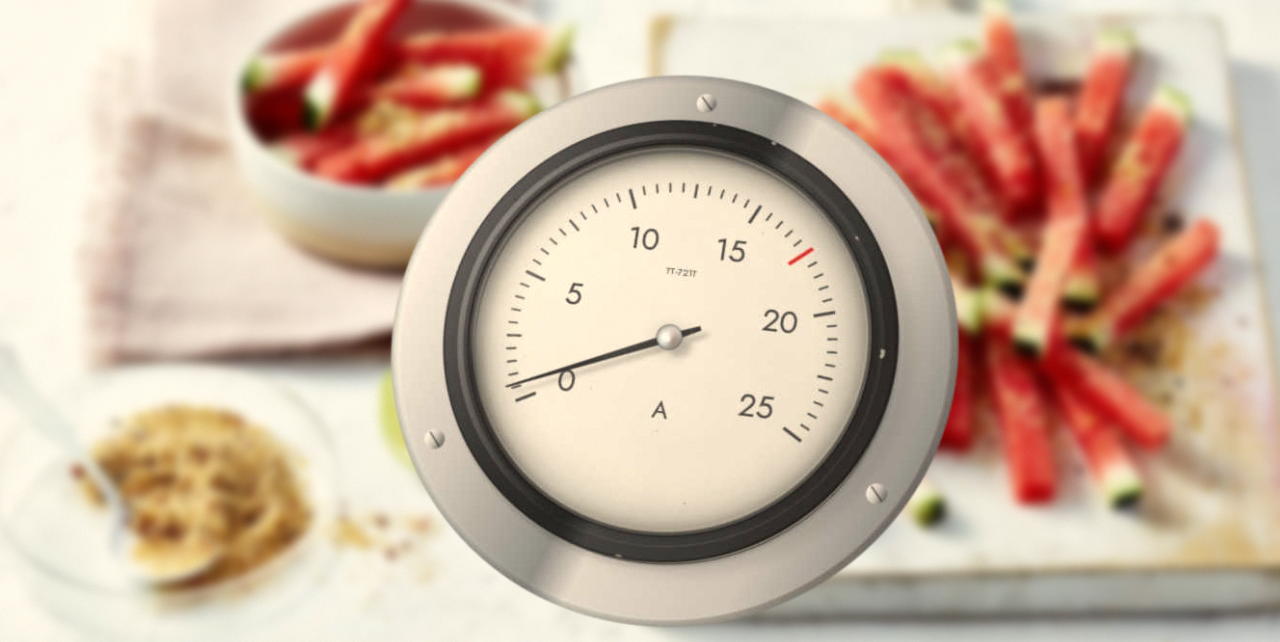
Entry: 0.5A
